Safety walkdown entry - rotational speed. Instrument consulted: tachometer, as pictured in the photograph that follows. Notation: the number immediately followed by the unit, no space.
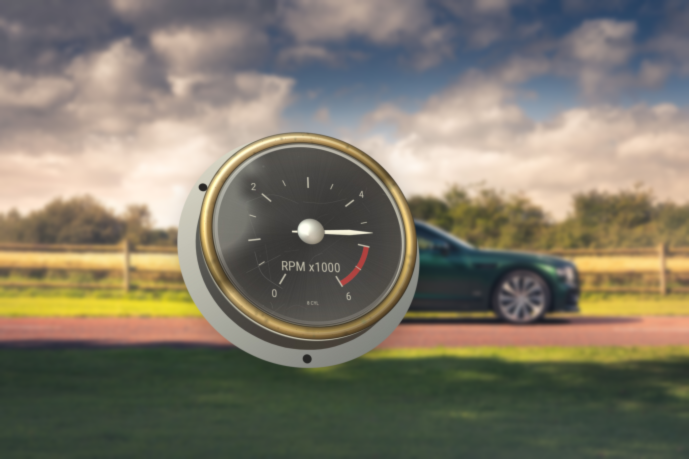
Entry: 4750rpm
